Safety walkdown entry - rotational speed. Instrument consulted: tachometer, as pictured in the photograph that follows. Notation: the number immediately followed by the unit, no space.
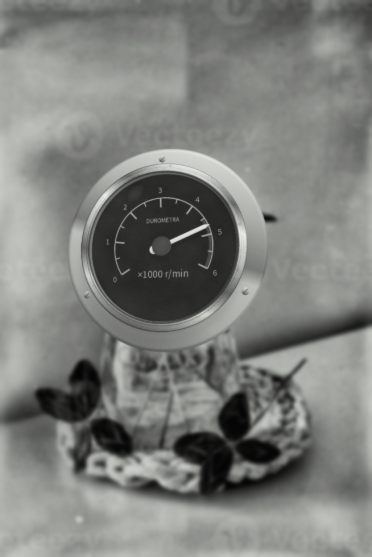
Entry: 4750rpm
